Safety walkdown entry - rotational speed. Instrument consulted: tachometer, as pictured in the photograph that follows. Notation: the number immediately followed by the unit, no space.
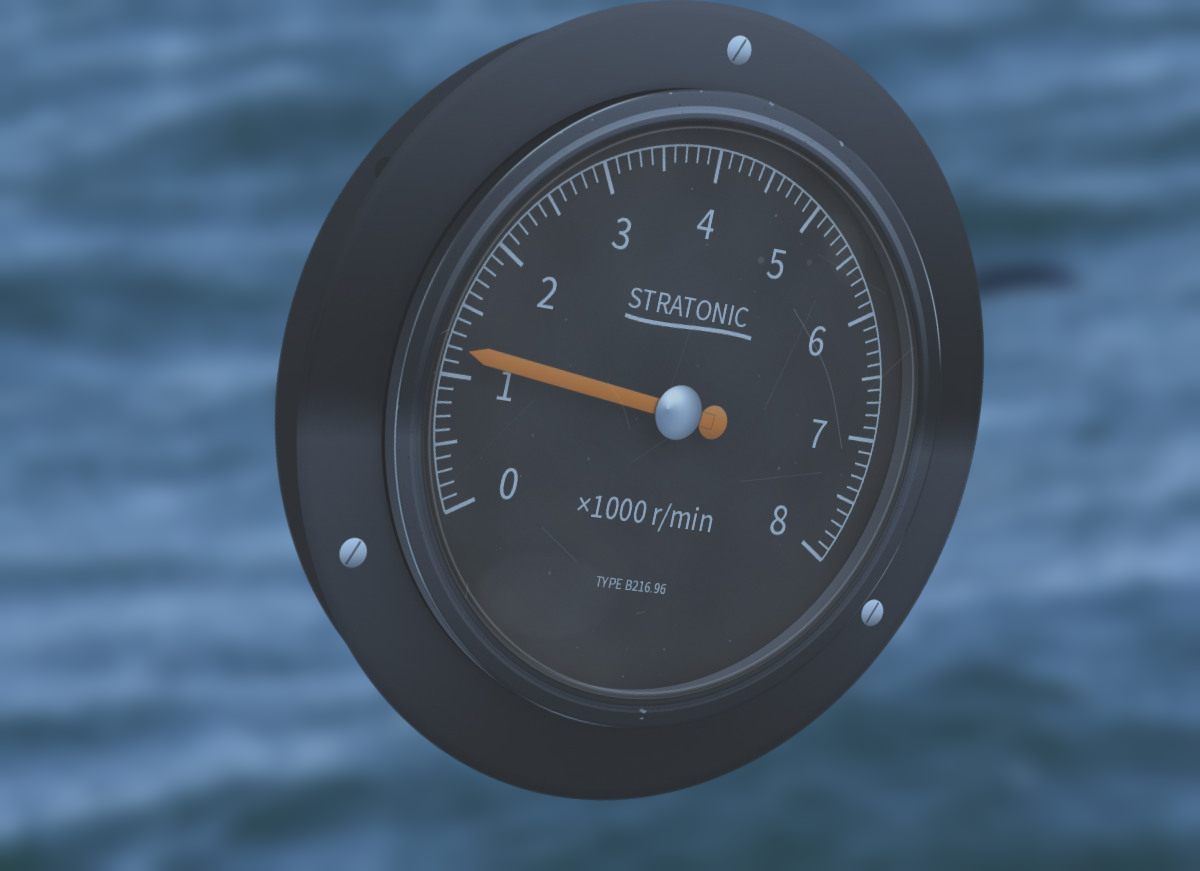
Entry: 1200rpm
